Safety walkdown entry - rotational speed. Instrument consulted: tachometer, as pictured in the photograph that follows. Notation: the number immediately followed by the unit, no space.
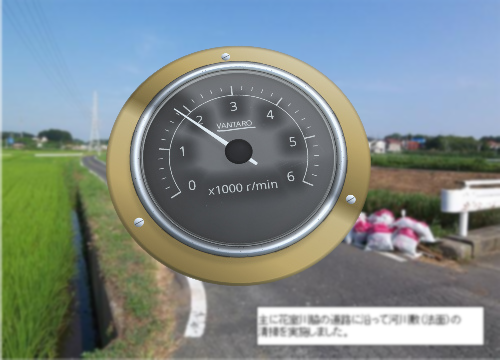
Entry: 1800rpm
